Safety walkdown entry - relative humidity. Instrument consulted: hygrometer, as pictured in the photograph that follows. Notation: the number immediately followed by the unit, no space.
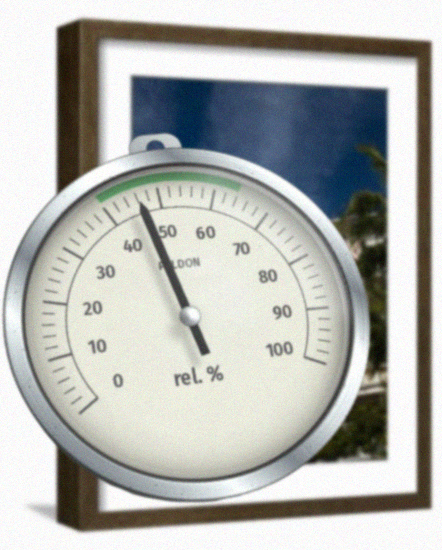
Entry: 46%
